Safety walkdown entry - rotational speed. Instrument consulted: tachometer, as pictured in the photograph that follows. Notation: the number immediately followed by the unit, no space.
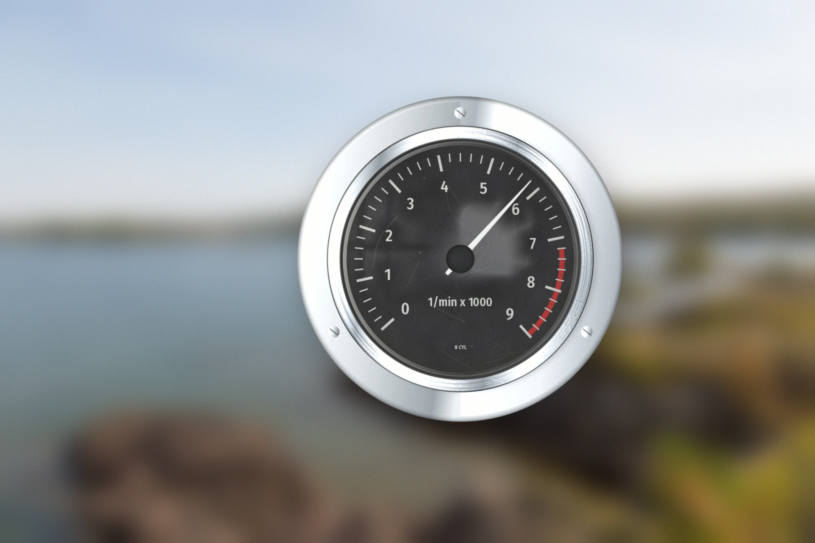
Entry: 5800rpm
